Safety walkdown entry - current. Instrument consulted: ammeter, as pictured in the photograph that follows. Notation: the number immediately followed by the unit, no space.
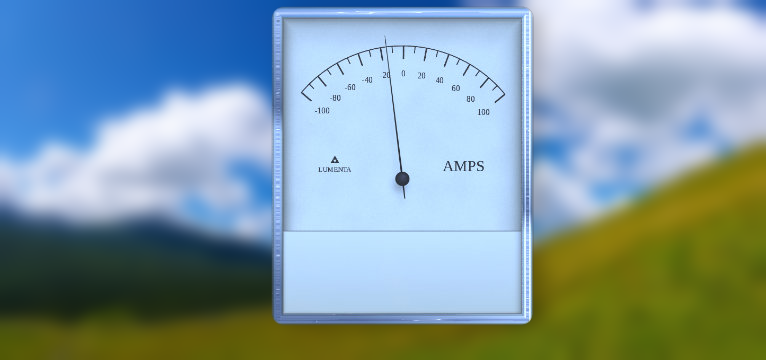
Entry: -15A
